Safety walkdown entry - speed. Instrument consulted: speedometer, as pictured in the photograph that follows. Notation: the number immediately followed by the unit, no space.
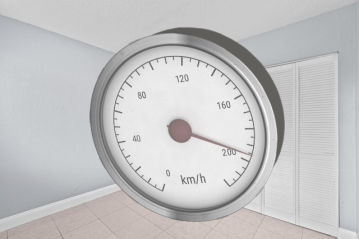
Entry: 195km/h
